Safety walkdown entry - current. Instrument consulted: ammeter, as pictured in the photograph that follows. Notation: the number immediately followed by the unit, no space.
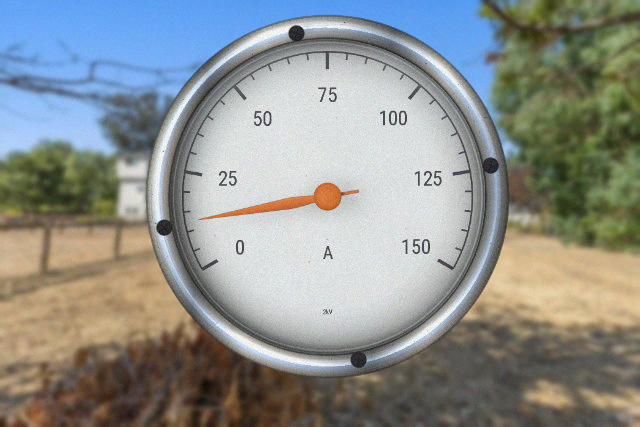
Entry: 12.5A
